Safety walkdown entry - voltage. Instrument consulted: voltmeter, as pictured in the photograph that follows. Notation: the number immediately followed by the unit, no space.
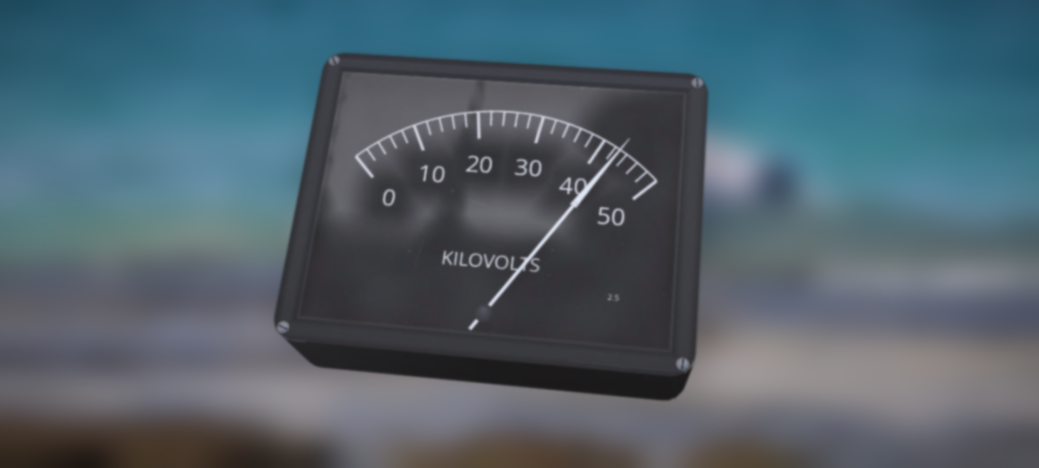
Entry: 43kV
